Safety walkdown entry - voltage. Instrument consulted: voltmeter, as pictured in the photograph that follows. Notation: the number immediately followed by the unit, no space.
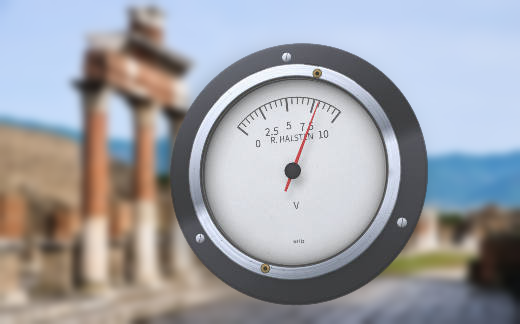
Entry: 8V
